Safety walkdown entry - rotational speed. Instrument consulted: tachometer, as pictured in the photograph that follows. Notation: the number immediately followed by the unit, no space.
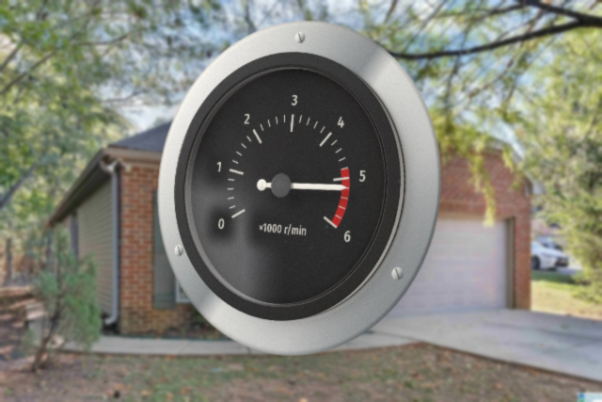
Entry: 5200rpm
